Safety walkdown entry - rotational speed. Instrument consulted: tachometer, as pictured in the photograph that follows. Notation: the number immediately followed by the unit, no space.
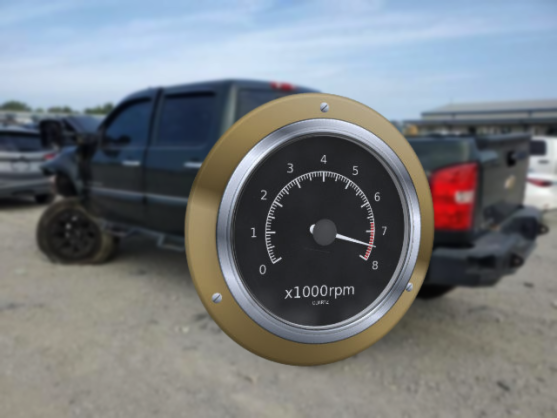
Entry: 7500rpm
